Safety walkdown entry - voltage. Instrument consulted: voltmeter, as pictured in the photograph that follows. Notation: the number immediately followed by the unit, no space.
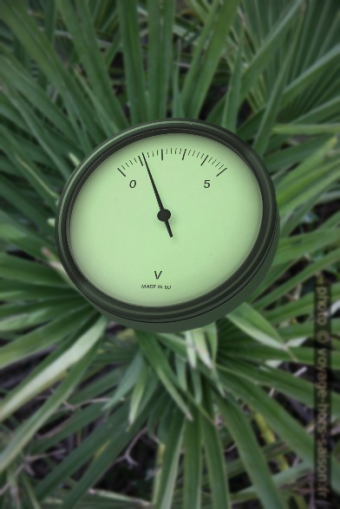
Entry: 1.2V
